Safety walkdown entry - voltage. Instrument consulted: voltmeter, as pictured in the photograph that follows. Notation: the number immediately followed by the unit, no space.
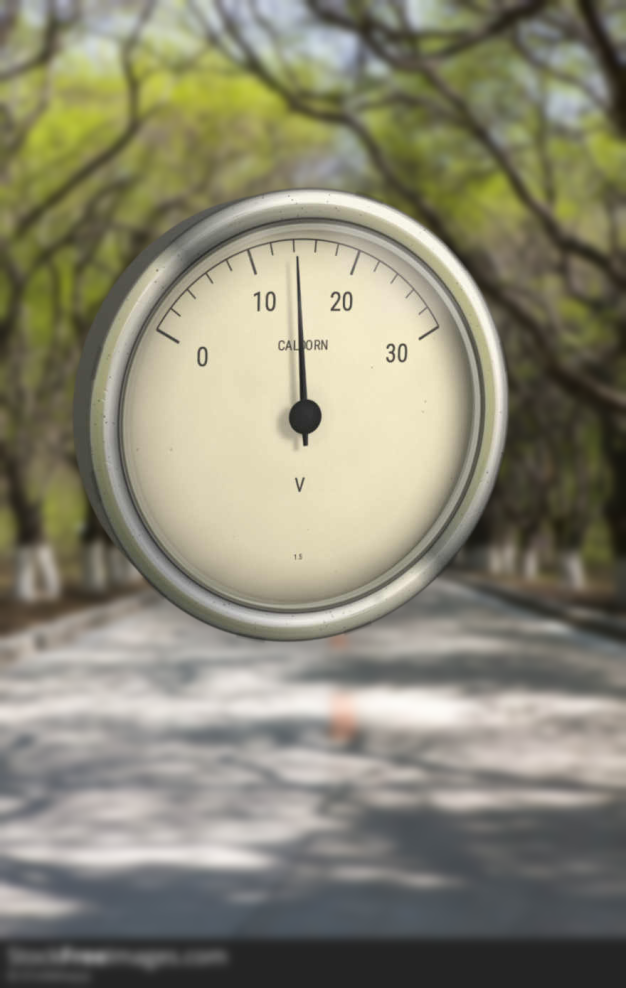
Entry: 14V
